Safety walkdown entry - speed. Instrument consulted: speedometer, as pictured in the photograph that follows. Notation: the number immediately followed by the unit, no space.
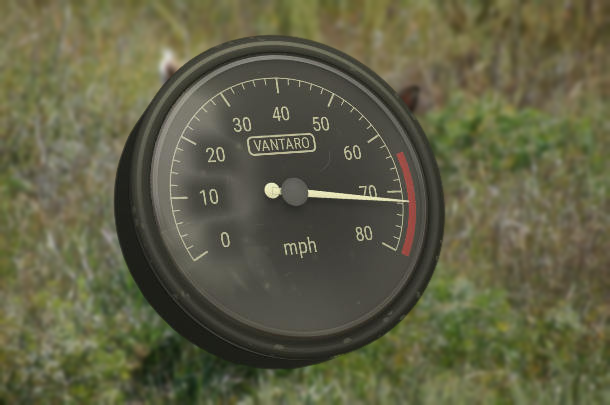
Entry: 72mph
